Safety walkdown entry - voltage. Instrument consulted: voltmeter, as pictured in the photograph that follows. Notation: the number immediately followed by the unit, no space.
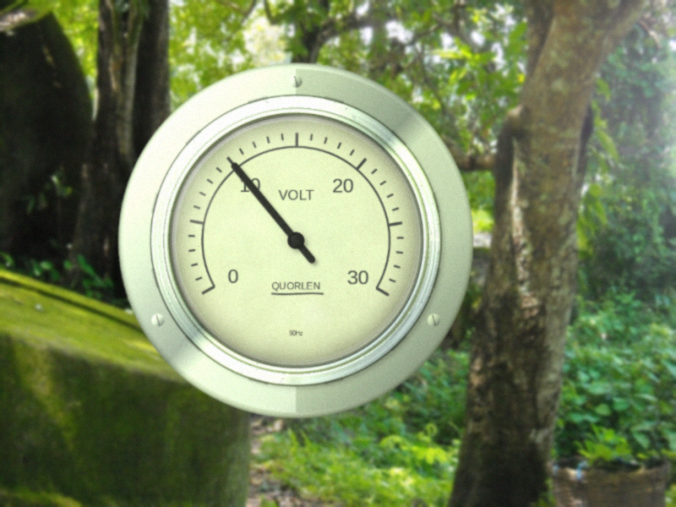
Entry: 10V
